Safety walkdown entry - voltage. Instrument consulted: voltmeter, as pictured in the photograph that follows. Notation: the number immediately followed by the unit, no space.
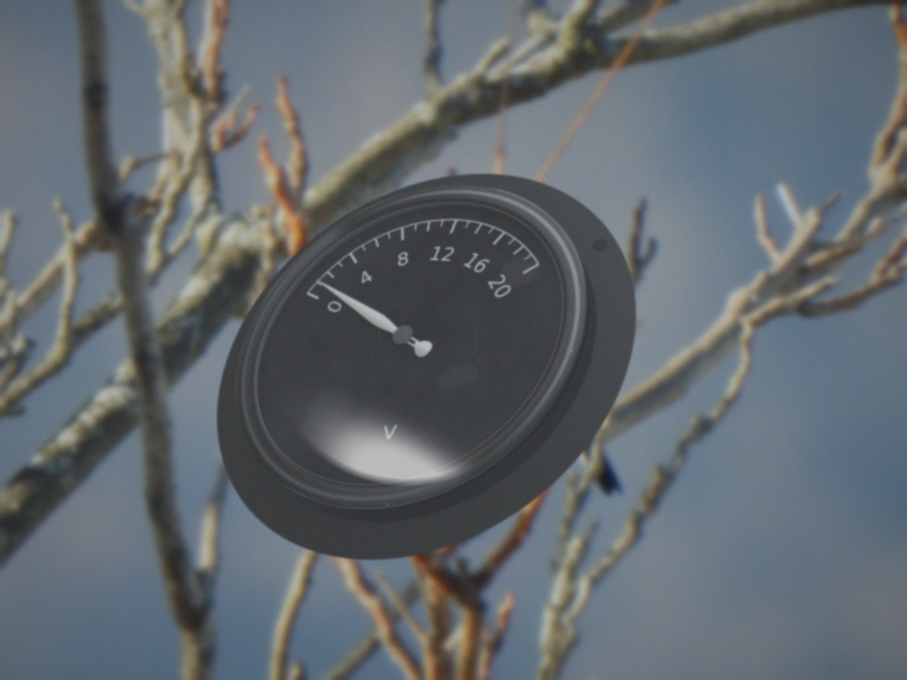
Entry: 1V
